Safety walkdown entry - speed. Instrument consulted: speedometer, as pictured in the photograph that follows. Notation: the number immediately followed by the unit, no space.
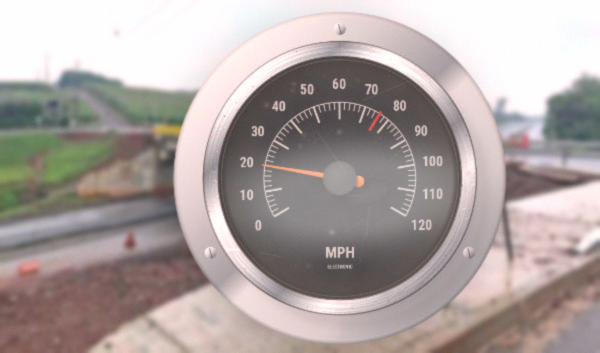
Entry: 20mph
